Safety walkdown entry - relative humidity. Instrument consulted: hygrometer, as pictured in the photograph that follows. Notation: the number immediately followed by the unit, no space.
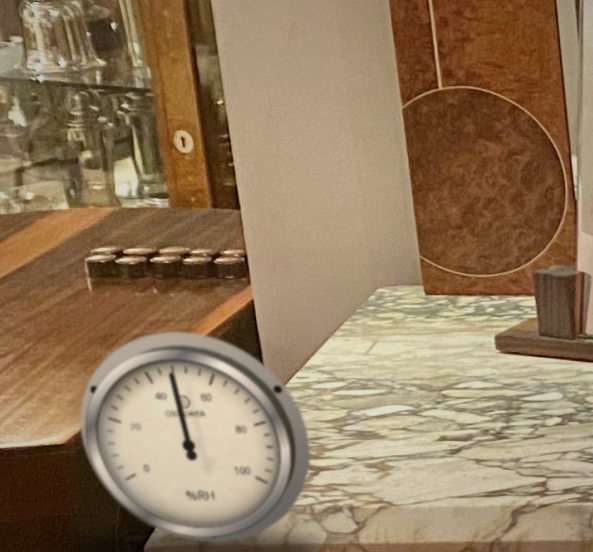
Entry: 48%
